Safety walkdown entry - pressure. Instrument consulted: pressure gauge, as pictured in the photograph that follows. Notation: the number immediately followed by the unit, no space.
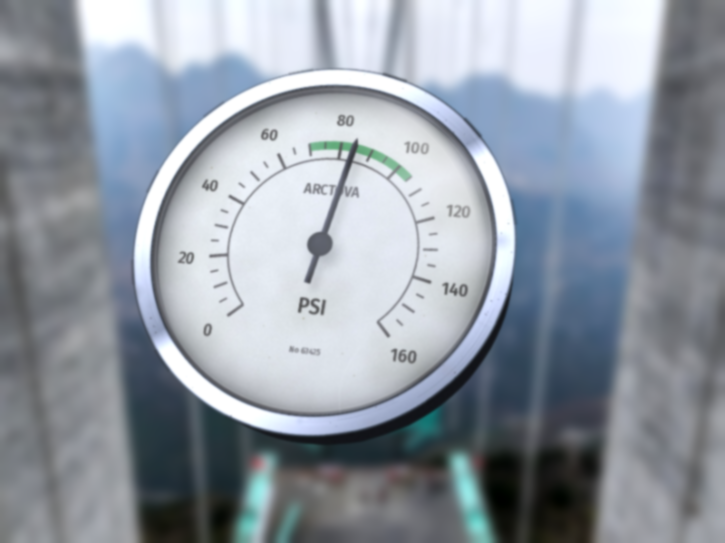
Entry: 85psi
